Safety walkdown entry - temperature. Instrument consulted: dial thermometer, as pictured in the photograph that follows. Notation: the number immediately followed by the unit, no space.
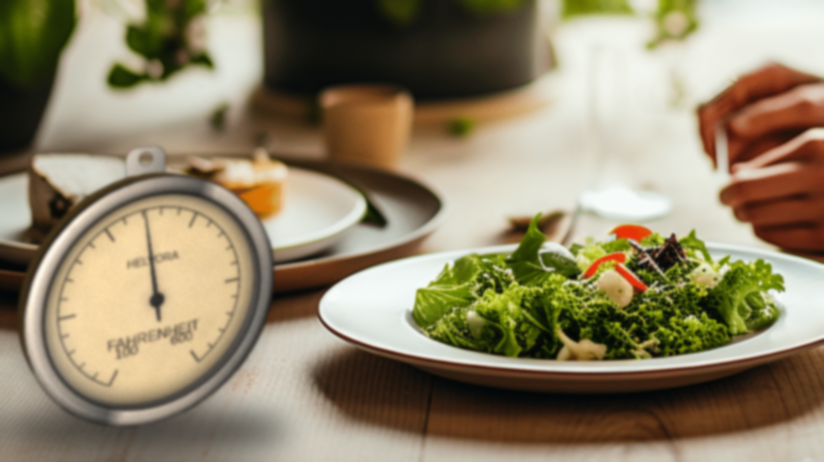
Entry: 340°F
